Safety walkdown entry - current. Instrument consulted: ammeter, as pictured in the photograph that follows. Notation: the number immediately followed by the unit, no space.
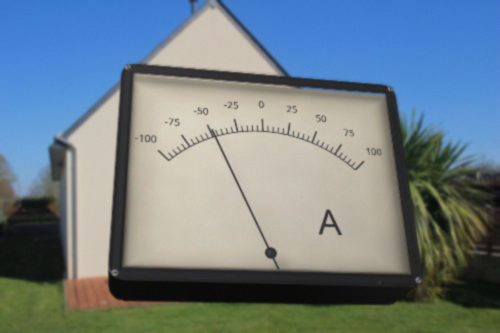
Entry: -50A
